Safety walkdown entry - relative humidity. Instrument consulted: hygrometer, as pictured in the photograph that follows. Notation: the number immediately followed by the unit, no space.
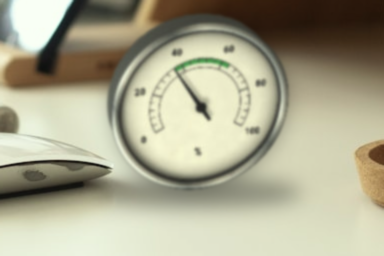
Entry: 36%
